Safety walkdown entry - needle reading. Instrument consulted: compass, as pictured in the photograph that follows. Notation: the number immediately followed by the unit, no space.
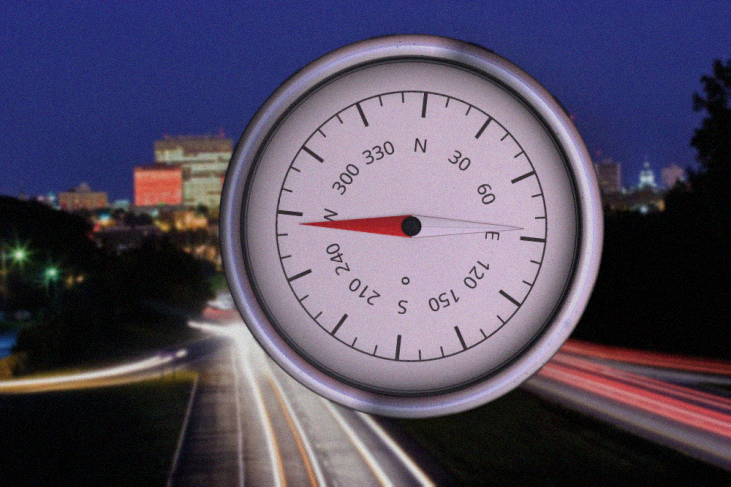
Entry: 265°
